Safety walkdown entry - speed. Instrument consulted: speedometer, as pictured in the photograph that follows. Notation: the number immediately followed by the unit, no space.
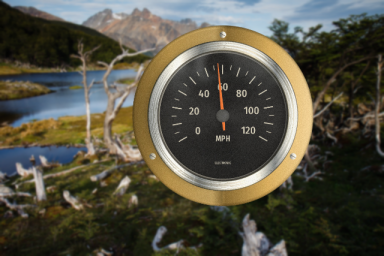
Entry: 57.5mph
